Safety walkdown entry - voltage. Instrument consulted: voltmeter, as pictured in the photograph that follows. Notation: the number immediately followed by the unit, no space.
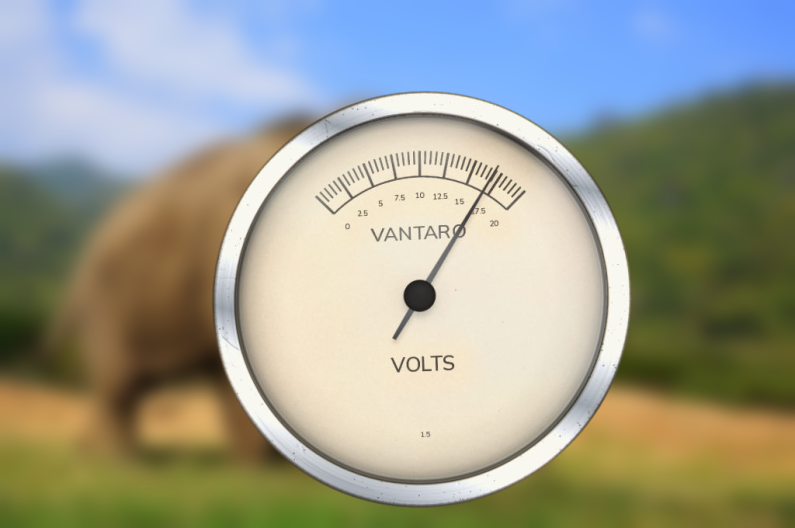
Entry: 17V
